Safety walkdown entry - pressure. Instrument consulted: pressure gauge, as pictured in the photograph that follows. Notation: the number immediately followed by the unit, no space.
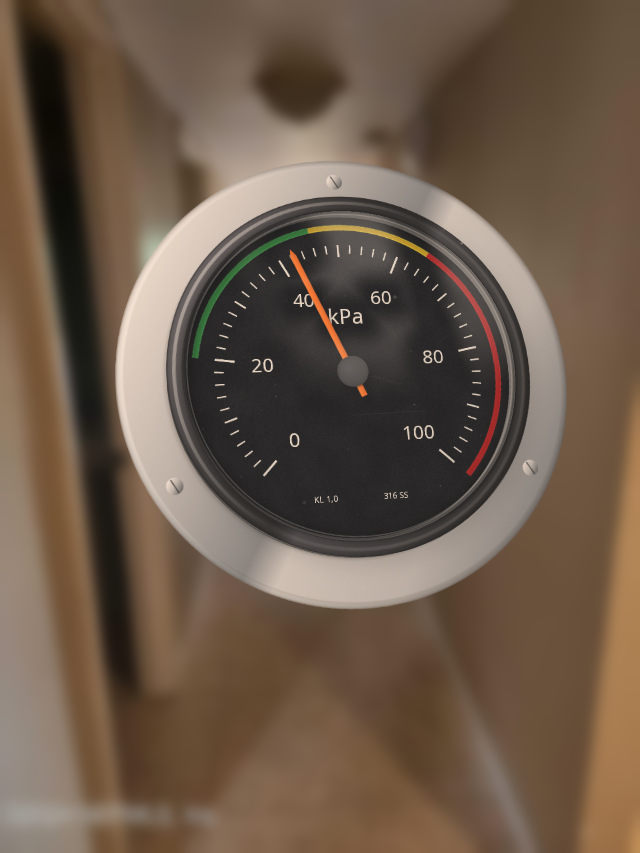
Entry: 42kPa
